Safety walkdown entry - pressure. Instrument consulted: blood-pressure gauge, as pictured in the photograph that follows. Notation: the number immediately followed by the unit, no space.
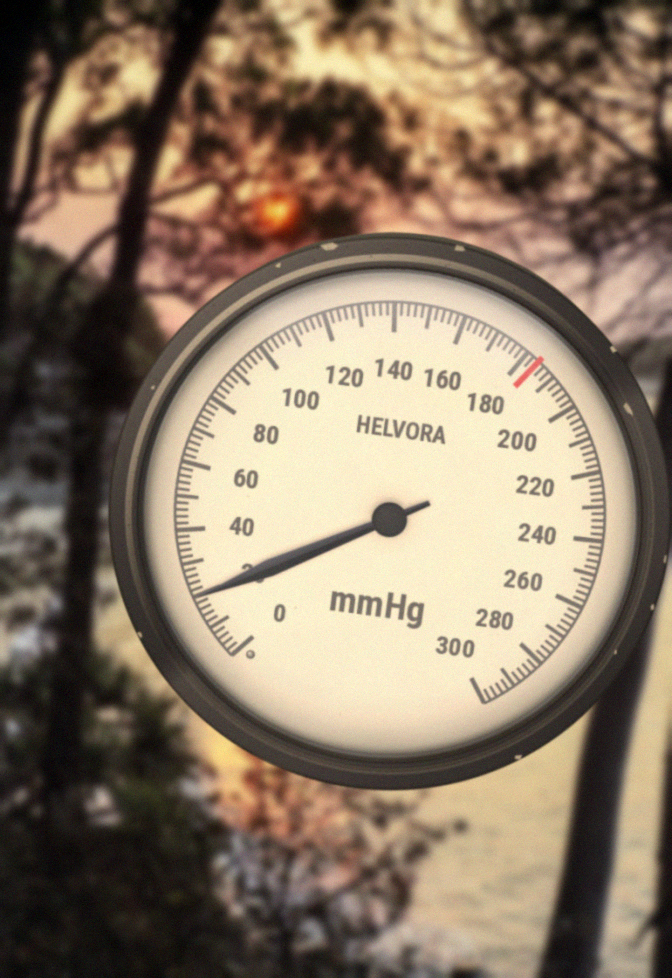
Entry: 20mmHg
